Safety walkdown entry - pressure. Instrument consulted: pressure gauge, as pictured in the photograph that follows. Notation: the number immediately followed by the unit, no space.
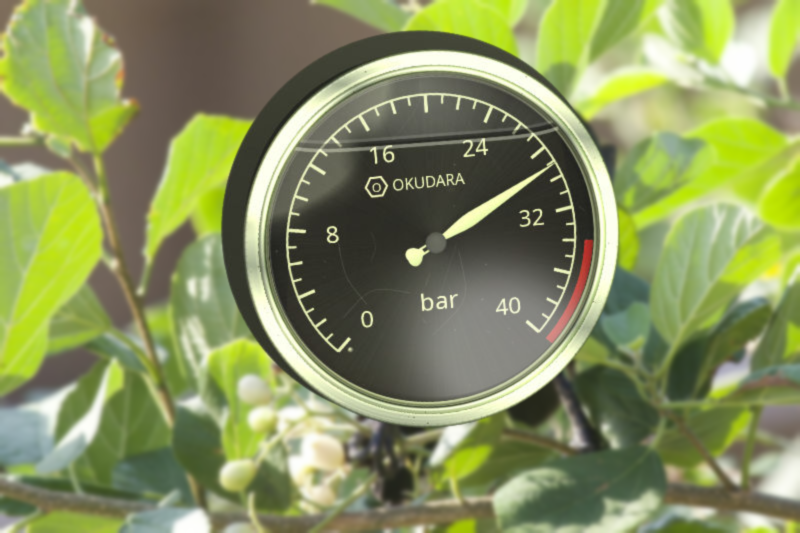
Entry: 29bar
